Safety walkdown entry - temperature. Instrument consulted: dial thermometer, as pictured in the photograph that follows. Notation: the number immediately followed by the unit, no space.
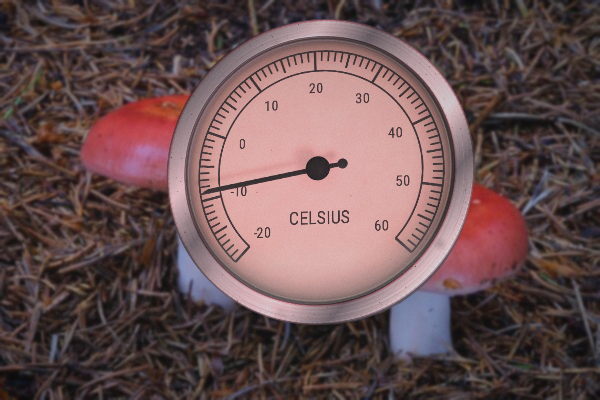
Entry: -9°C
